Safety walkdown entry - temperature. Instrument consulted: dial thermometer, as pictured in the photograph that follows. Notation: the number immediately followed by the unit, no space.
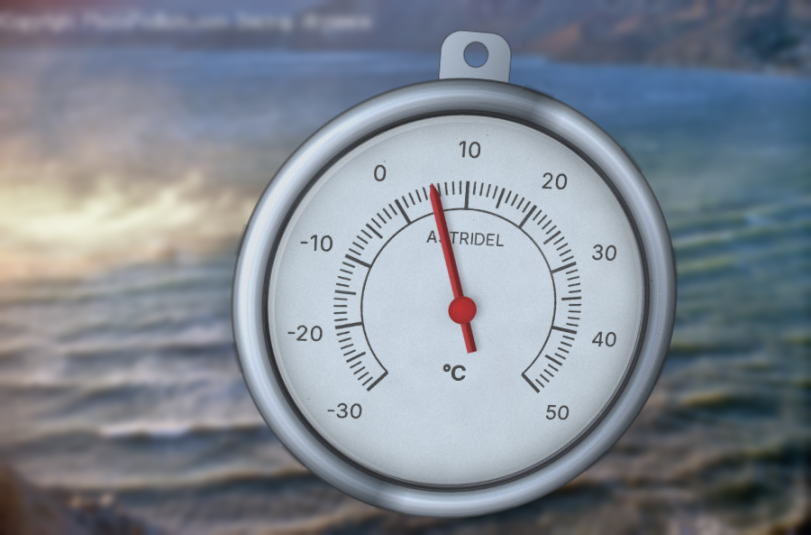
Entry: 5°C
